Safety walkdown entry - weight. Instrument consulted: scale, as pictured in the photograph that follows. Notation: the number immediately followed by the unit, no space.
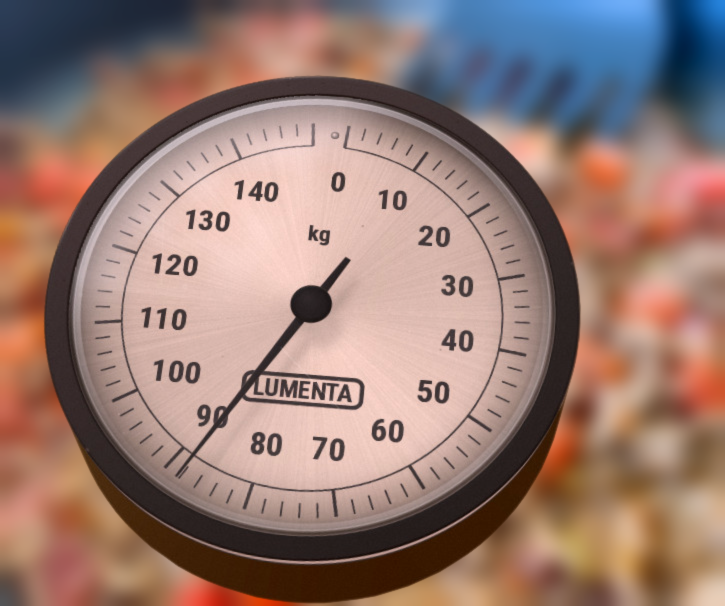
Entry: 88kg
